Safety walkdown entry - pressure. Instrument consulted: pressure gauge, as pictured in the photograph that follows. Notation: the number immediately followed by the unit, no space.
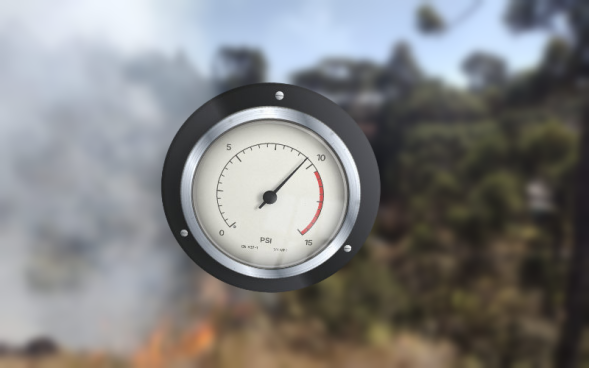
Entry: 9.5psi
